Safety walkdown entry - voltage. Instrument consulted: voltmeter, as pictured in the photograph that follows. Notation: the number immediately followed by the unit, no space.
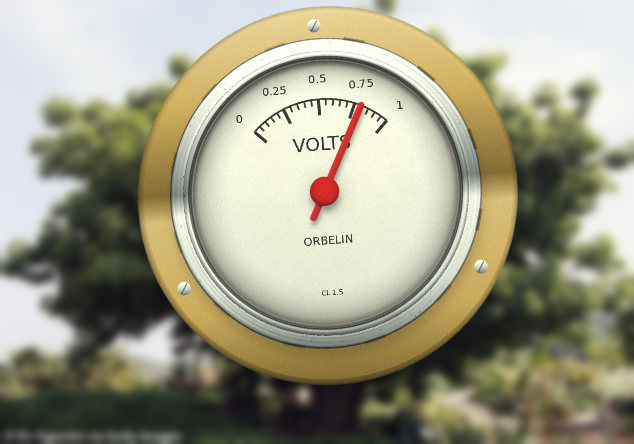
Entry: 0.8V
